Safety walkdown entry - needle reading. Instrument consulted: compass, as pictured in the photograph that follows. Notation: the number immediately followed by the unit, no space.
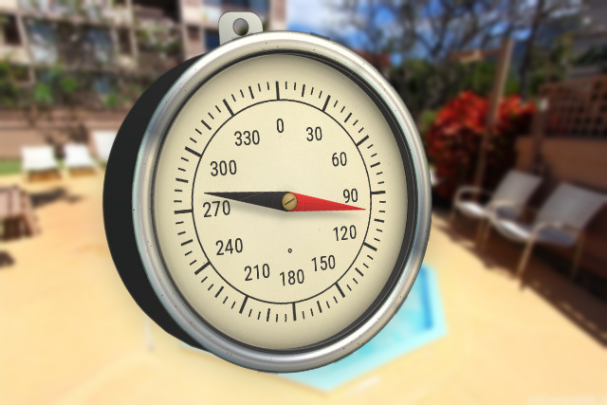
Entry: 100°
